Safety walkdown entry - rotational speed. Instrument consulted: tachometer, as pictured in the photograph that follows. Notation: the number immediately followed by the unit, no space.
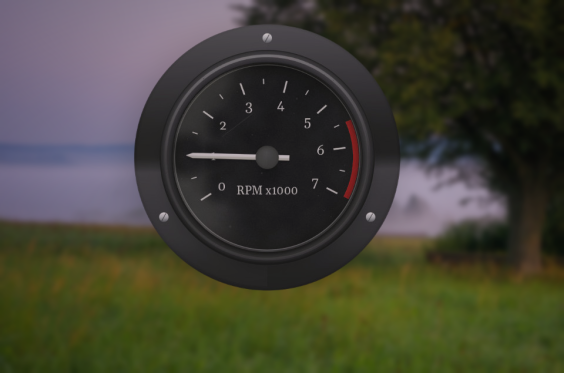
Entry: 1000rpm
